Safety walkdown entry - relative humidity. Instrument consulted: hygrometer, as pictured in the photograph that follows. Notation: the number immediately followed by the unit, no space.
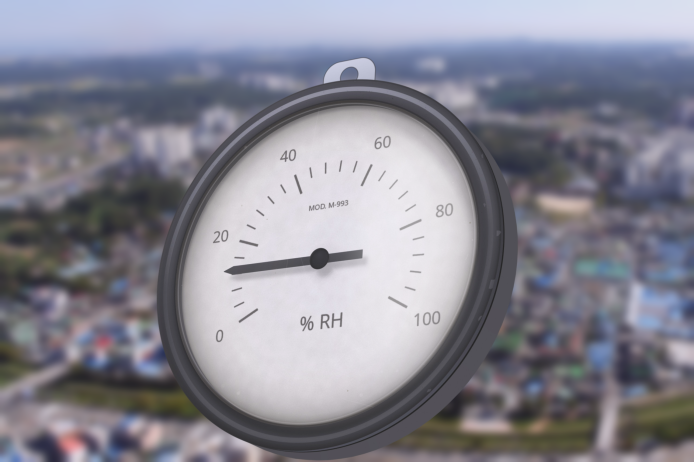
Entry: 12%
